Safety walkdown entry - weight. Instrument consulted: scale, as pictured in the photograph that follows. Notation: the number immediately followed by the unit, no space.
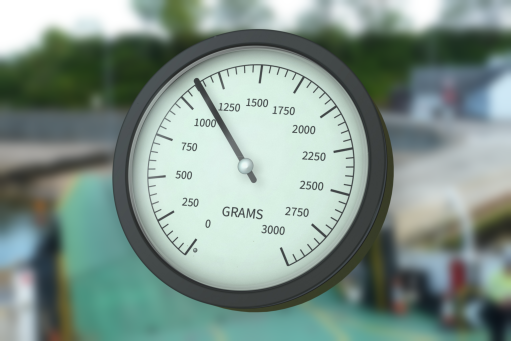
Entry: 1125g
